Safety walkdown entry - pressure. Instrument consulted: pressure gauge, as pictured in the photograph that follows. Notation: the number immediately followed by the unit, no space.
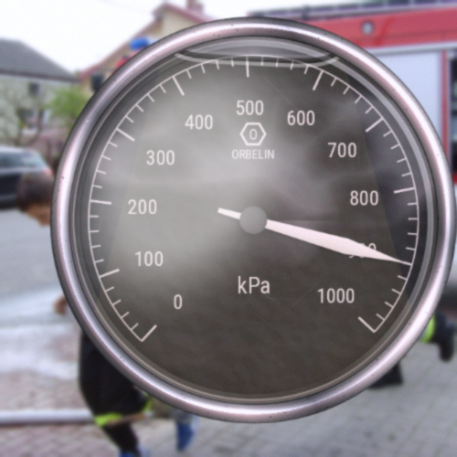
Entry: 900kPa
